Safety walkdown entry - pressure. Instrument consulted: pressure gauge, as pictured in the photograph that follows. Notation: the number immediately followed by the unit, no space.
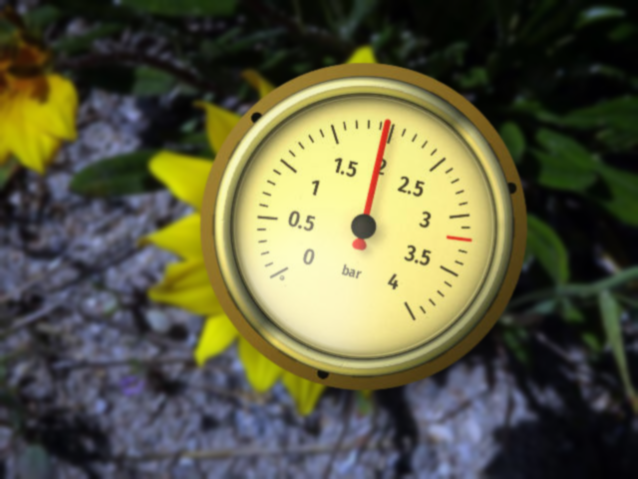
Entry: 1.95bar
